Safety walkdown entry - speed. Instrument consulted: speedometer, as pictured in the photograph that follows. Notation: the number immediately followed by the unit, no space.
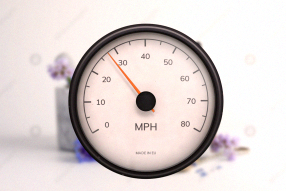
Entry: 27.5mph
